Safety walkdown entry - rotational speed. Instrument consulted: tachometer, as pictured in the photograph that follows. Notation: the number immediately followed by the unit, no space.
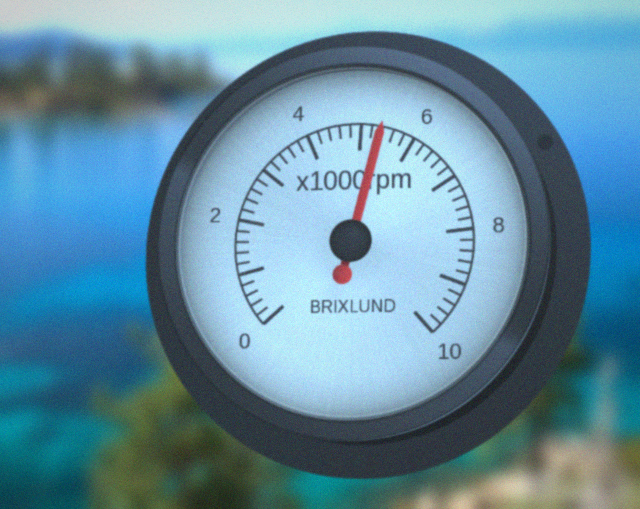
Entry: 5400rpm
